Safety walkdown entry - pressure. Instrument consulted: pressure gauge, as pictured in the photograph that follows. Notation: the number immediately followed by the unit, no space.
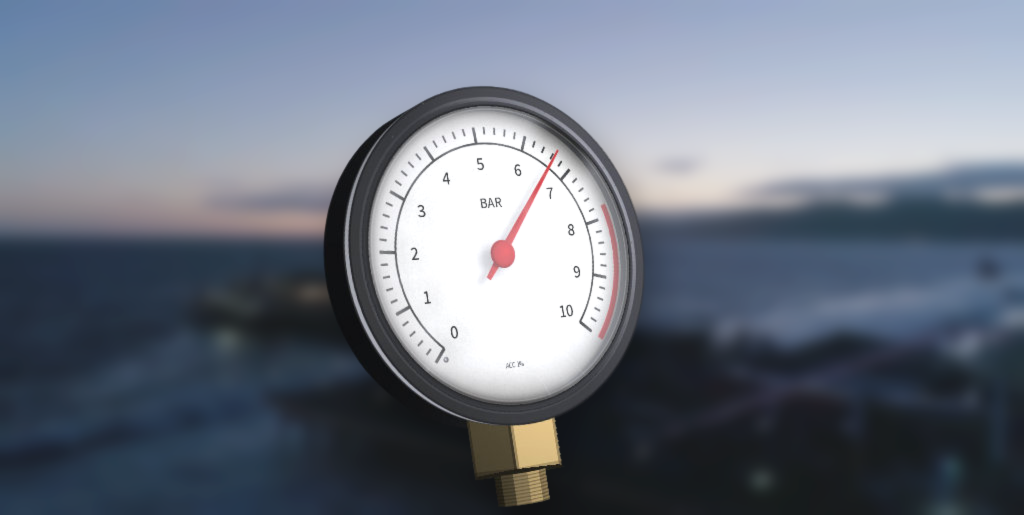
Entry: 6.6bar
